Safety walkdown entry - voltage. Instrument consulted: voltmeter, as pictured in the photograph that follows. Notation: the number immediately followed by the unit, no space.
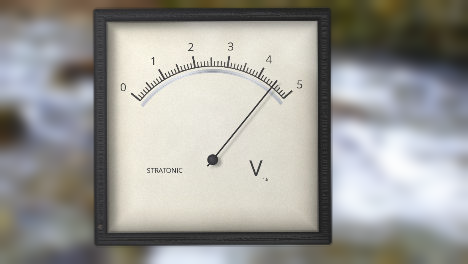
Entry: 4.5V
